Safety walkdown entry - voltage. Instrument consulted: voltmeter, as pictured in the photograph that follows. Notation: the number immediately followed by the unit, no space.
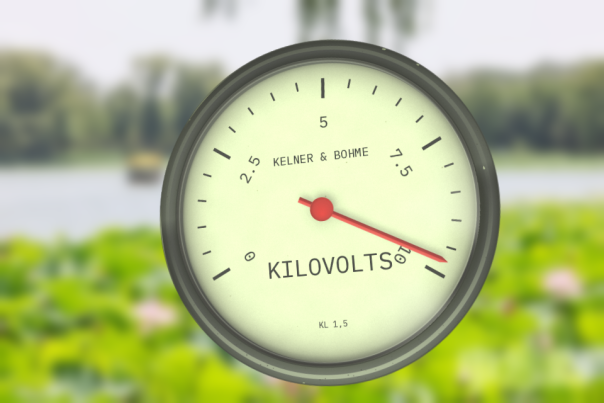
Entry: 9.75kV
